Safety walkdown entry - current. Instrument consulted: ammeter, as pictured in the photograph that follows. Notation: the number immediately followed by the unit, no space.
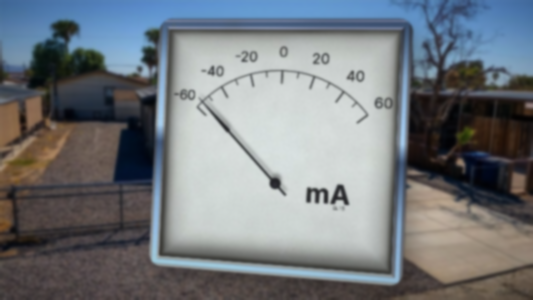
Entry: -55mA
